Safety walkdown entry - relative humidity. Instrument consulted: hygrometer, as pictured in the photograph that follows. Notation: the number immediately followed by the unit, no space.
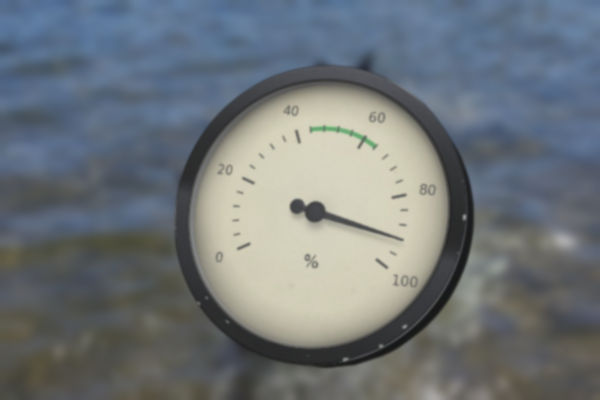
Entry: 92%
